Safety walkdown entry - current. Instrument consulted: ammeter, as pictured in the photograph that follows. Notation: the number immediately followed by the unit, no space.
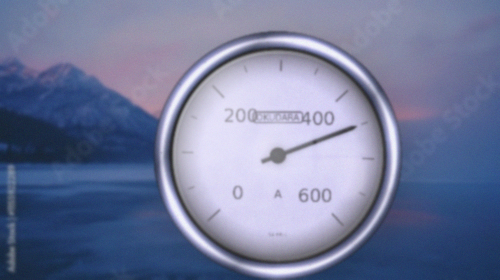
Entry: 450A
